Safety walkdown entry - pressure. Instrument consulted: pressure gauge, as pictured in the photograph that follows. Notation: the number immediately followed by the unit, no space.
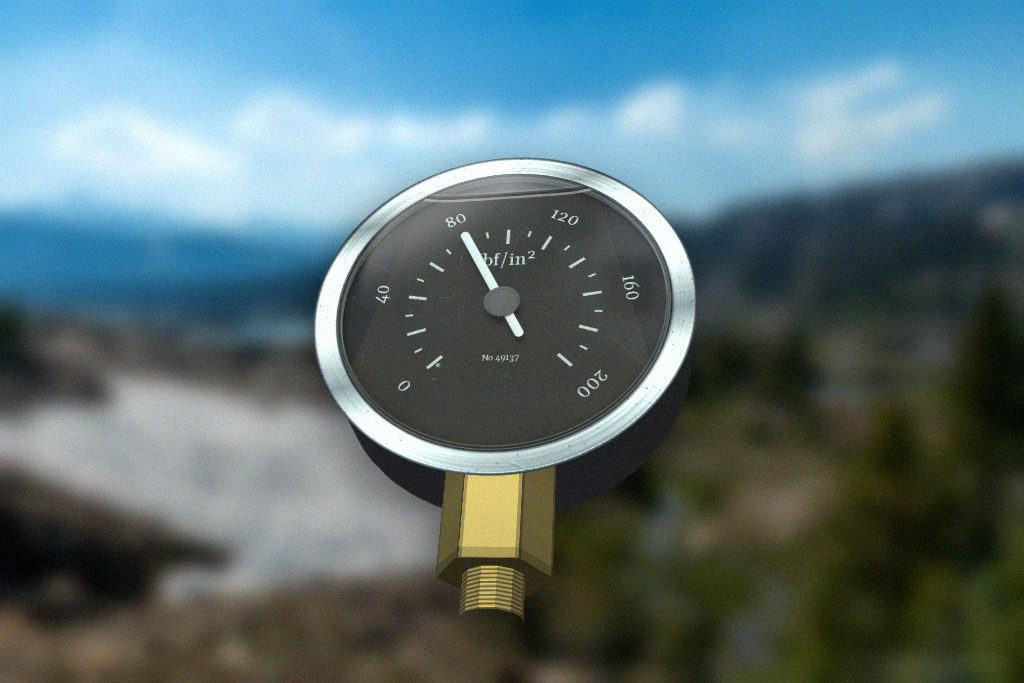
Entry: 80psi
